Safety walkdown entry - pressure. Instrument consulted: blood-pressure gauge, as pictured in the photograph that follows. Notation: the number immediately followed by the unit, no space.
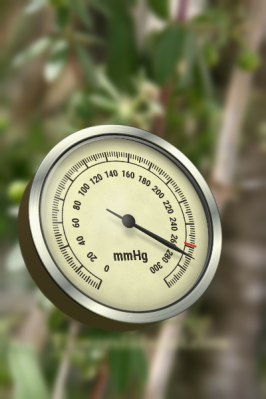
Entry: 270mmHg
